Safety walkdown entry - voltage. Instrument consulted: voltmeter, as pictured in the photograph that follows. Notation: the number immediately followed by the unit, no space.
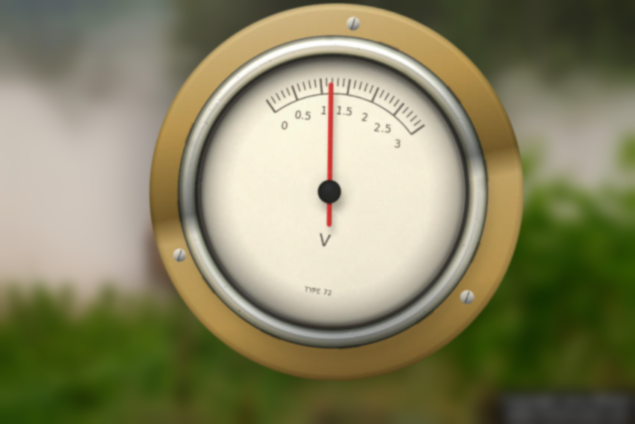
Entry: 1.2V
